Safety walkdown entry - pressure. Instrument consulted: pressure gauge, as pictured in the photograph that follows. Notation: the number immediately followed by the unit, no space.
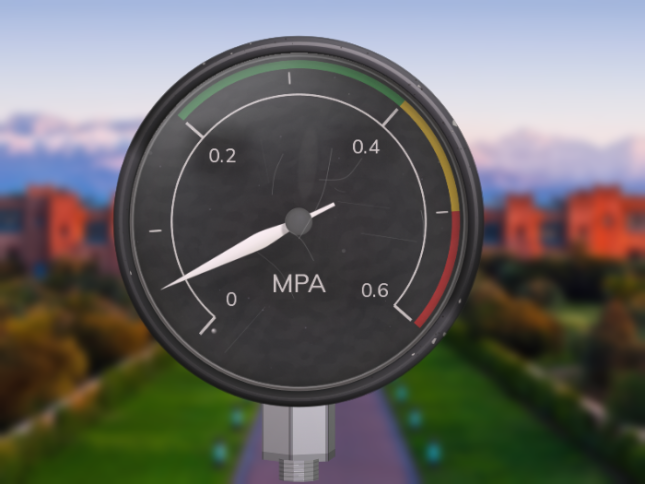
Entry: 0.05MPa
